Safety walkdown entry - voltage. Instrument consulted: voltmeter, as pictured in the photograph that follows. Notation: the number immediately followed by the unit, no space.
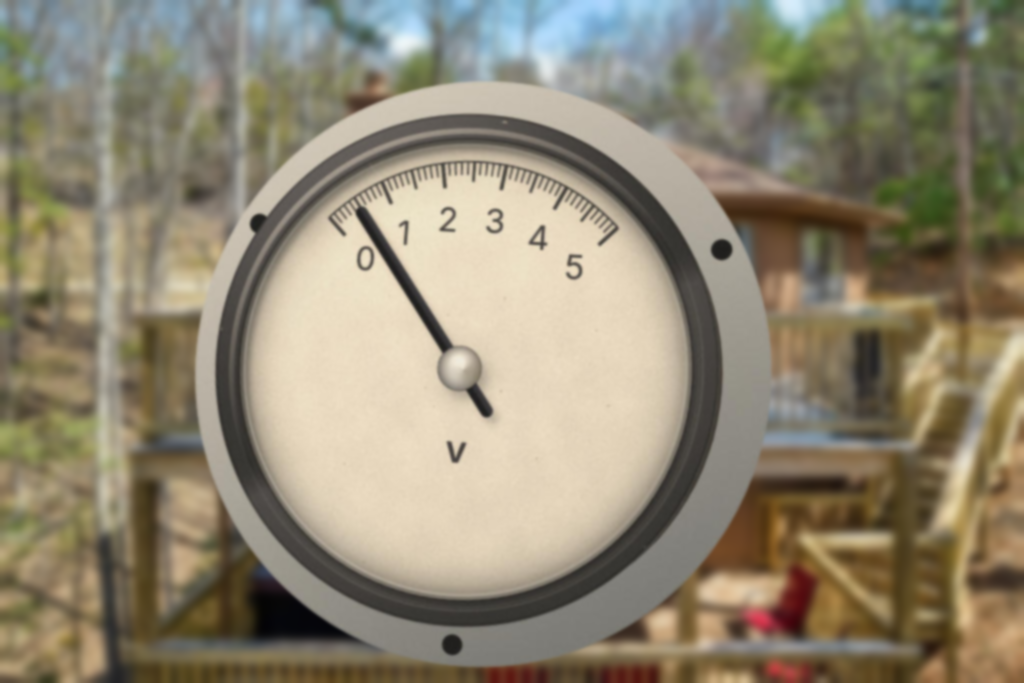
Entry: 0.5V
